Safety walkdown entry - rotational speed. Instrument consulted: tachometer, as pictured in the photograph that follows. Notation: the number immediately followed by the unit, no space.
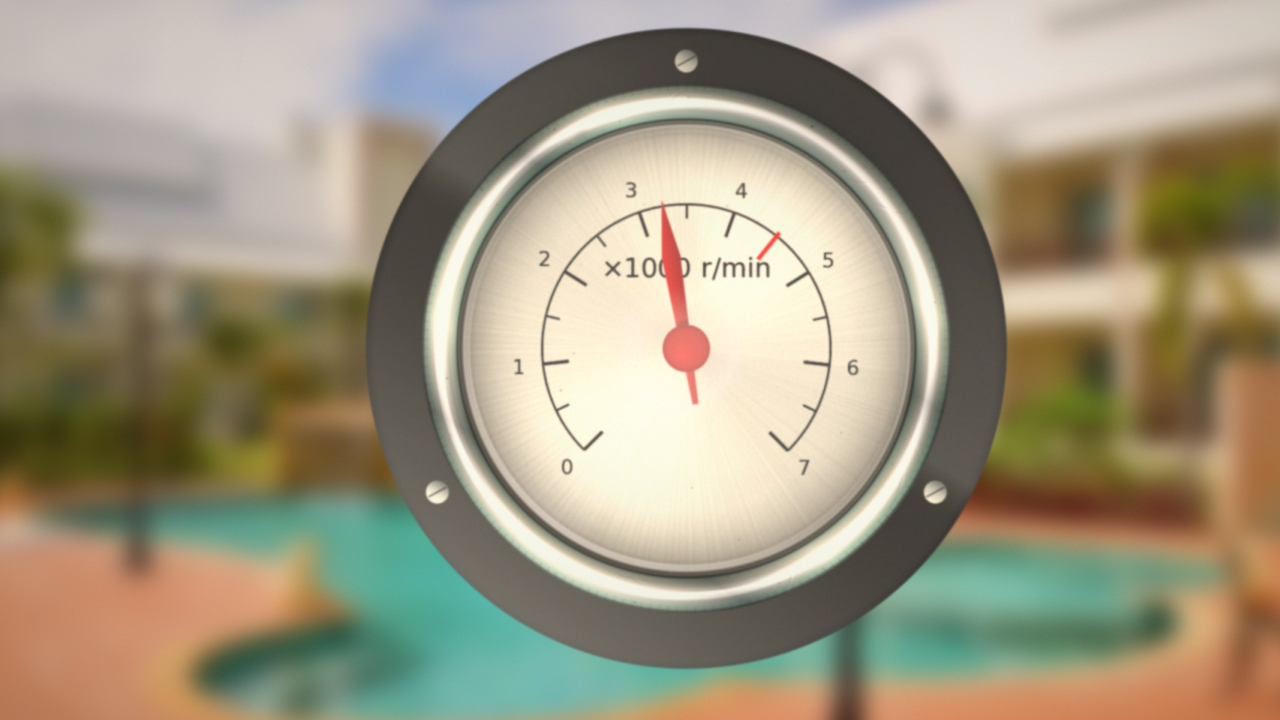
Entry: 3250rpm
